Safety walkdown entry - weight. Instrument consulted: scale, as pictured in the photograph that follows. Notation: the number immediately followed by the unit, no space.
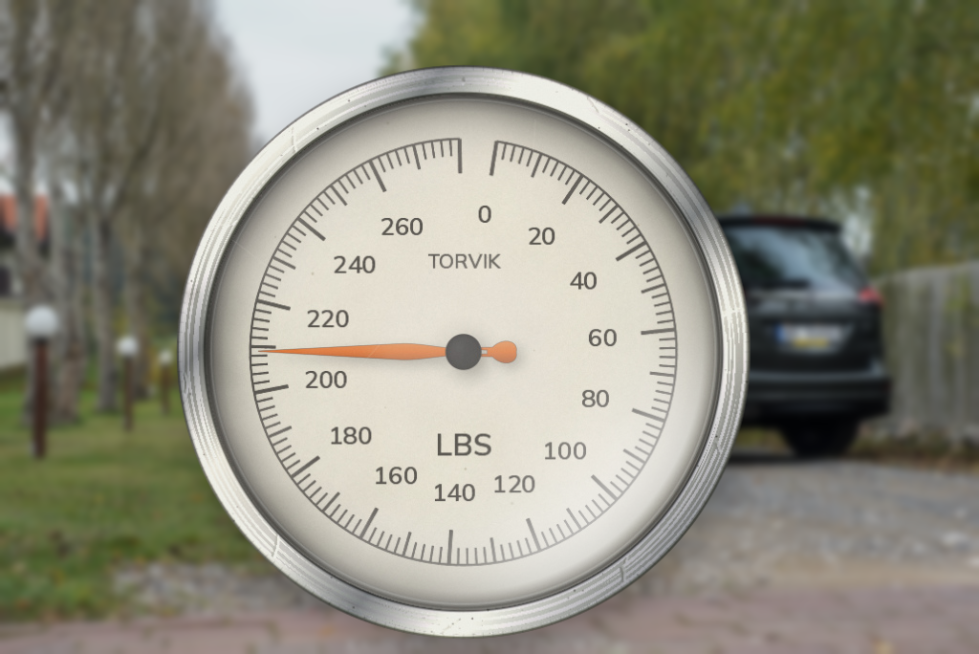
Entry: 209lb
